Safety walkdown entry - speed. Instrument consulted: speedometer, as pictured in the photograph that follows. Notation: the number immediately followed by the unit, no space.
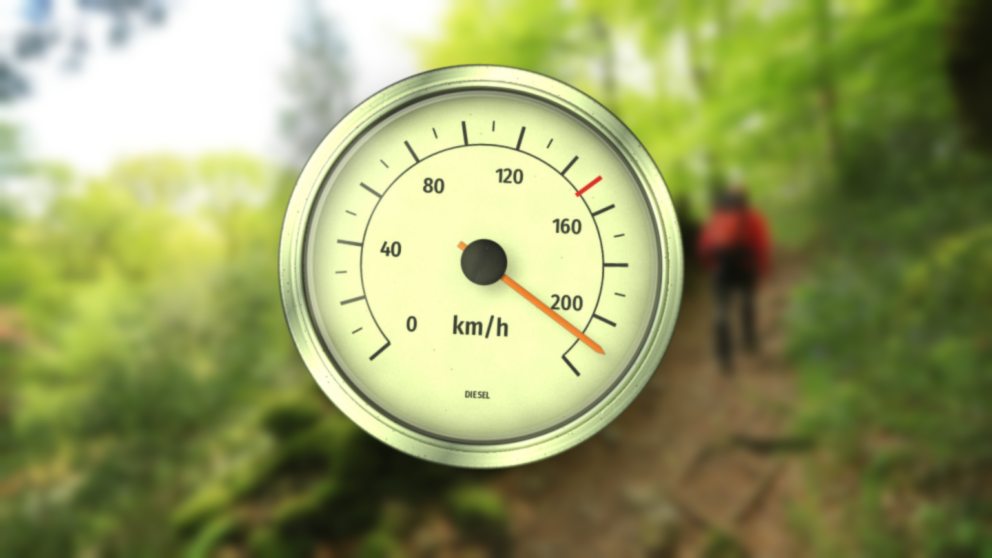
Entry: 210km/h
